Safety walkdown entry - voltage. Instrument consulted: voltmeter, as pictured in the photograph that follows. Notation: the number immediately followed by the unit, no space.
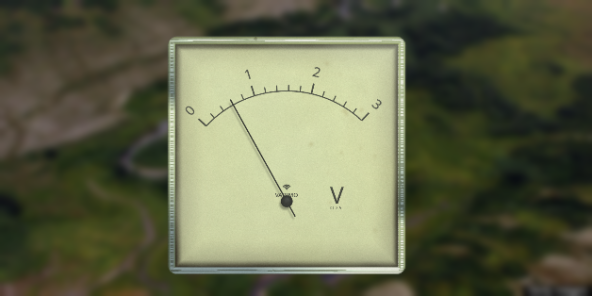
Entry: 0.6V
